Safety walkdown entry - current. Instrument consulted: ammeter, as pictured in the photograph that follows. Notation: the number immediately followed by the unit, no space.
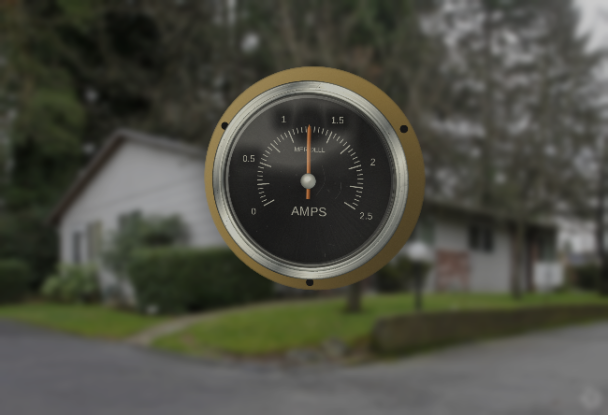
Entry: 1.25A
